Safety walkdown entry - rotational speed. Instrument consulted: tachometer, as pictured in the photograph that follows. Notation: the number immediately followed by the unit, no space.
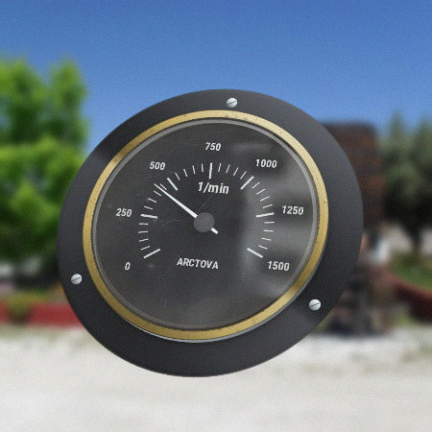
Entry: 425rpm
